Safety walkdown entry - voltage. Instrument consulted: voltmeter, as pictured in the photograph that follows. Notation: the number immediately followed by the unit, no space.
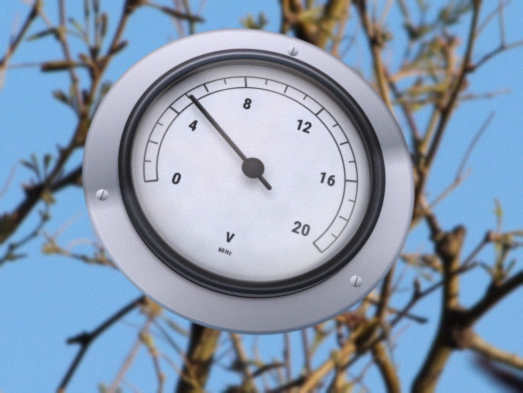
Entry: 5V
